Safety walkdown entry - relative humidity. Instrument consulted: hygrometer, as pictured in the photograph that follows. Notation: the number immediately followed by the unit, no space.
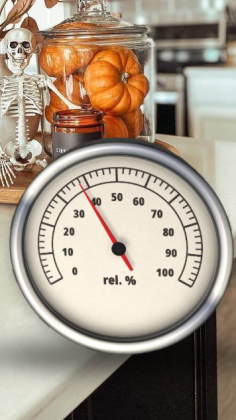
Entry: 38%
